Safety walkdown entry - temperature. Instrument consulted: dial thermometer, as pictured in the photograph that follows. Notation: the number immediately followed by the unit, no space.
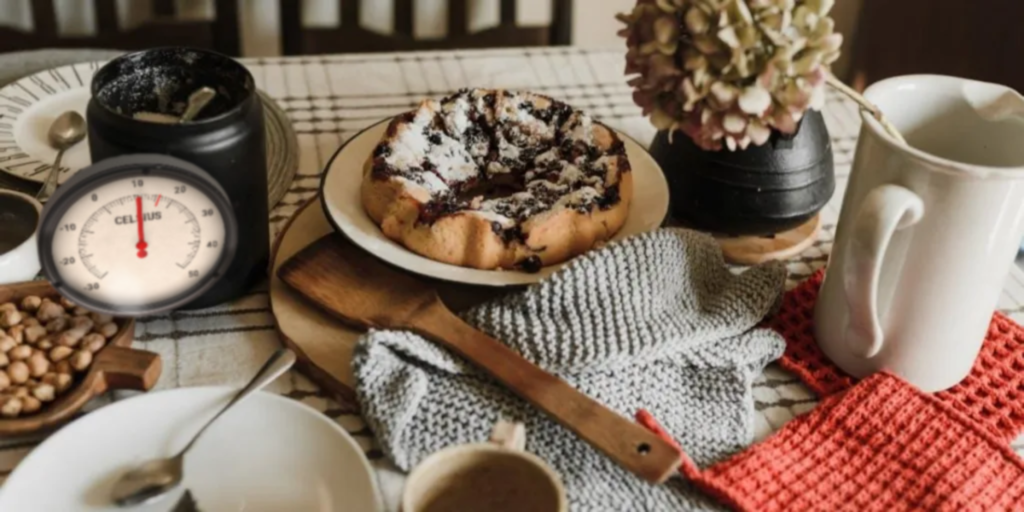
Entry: 10°C
